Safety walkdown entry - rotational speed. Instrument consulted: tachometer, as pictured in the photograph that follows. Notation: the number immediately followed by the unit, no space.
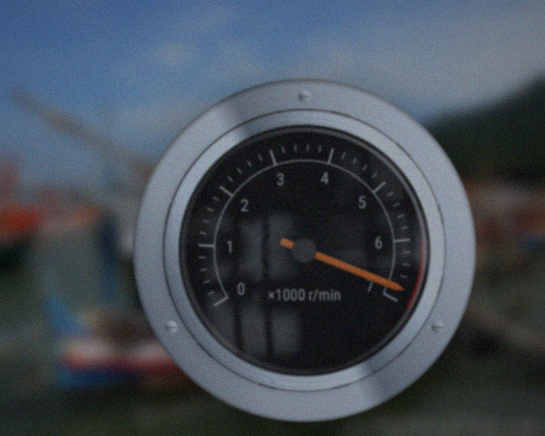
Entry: 6800rpm
